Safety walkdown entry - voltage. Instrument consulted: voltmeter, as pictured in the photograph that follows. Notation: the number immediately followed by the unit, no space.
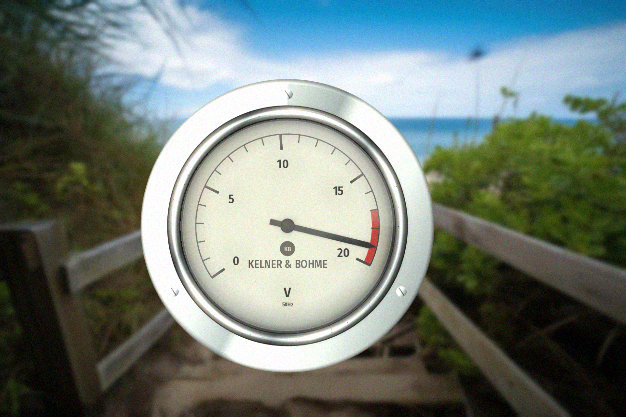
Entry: 19V
